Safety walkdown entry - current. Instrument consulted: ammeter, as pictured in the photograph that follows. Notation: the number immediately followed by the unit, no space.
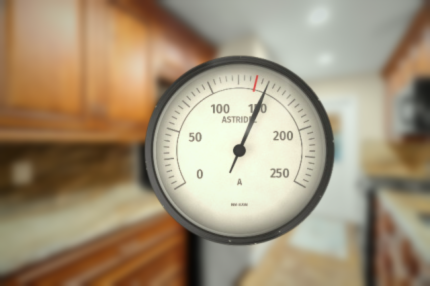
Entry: 150A
